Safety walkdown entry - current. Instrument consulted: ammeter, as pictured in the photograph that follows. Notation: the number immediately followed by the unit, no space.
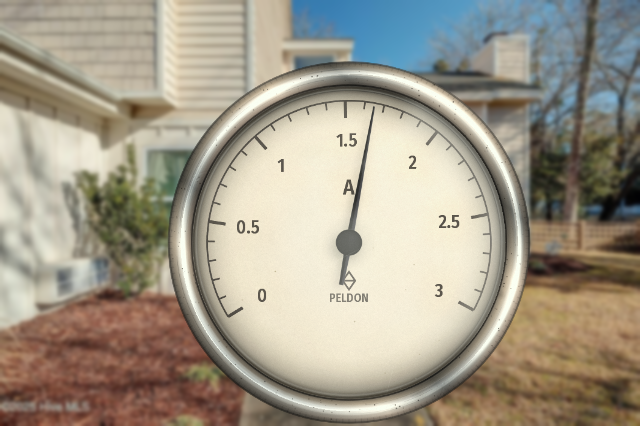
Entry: 1.65A
